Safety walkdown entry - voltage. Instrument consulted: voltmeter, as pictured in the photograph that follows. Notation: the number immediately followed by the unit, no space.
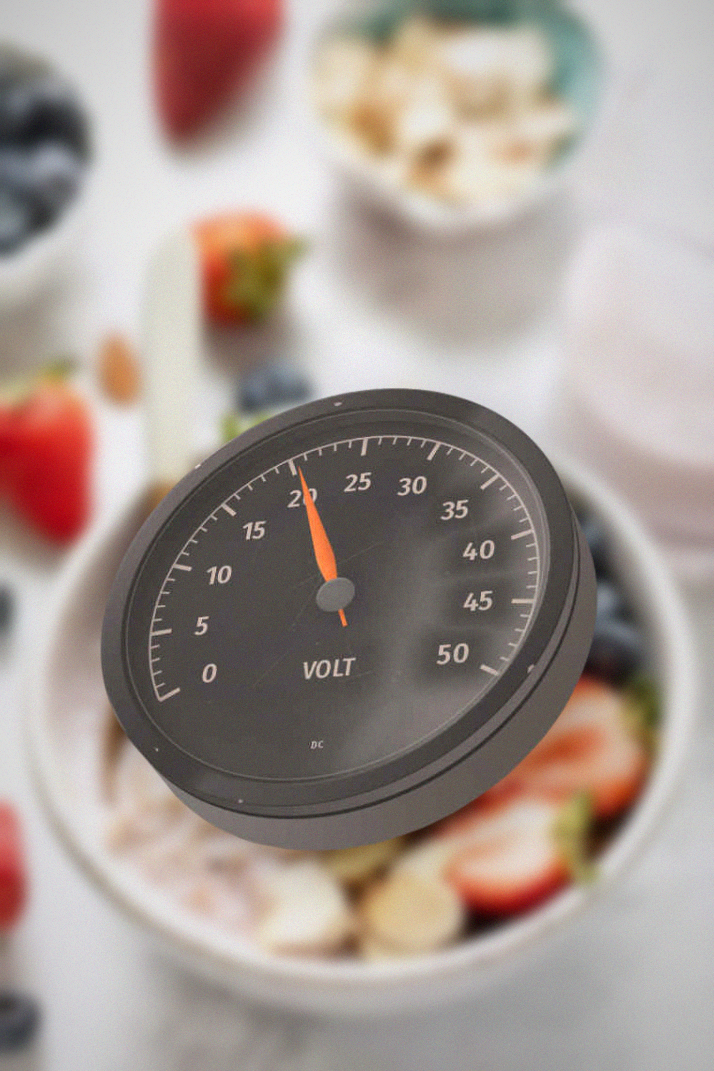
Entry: 20.5V
